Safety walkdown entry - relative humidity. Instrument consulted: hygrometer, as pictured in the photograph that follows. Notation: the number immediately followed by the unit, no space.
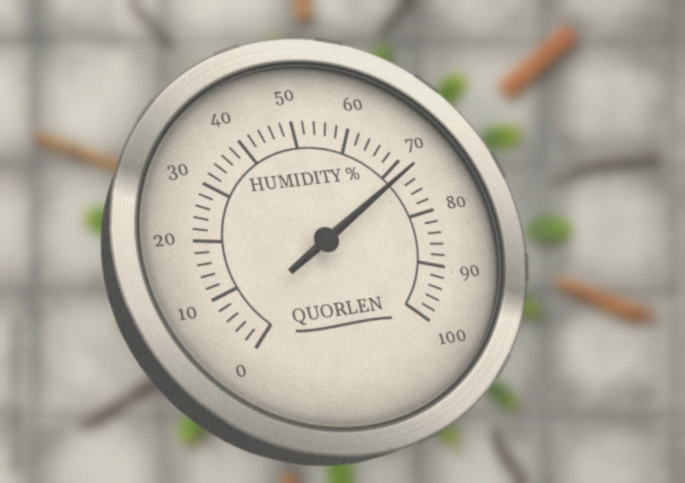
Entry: 72%
